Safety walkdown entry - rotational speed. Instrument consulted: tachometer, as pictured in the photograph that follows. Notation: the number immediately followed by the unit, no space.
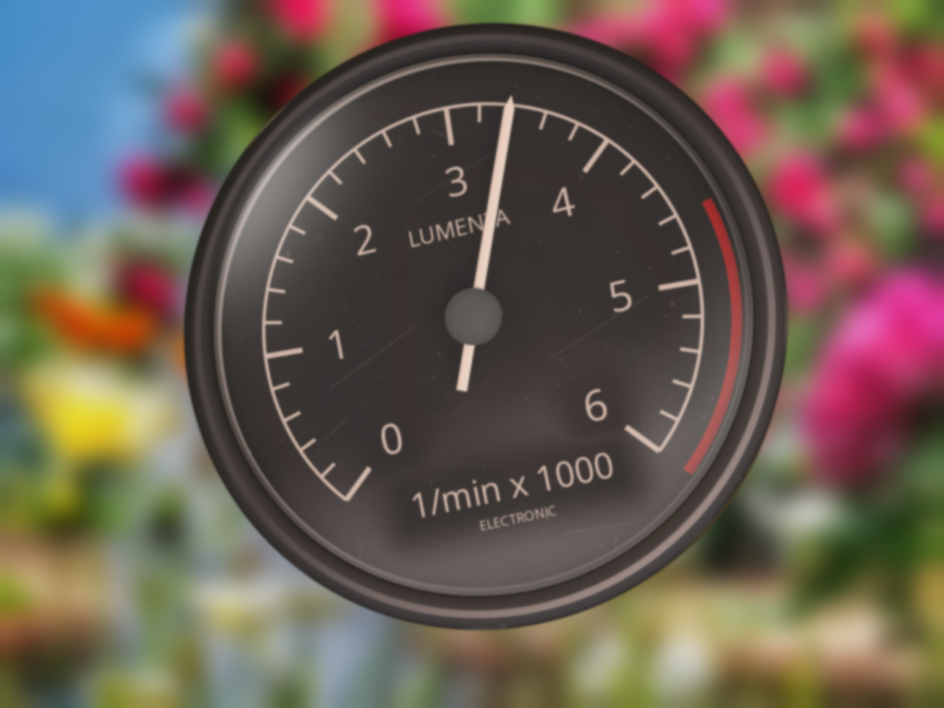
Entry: 3400rpm
